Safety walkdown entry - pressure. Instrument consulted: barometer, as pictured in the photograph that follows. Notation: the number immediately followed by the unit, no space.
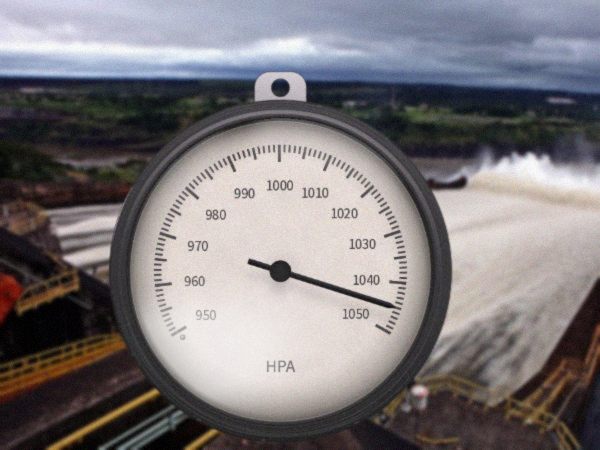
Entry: 1045hPa
